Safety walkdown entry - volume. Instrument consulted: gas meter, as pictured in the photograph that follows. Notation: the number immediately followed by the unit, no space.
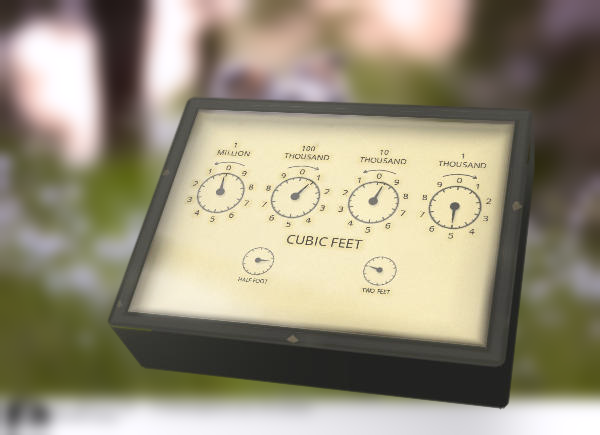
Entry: 9500ft³
